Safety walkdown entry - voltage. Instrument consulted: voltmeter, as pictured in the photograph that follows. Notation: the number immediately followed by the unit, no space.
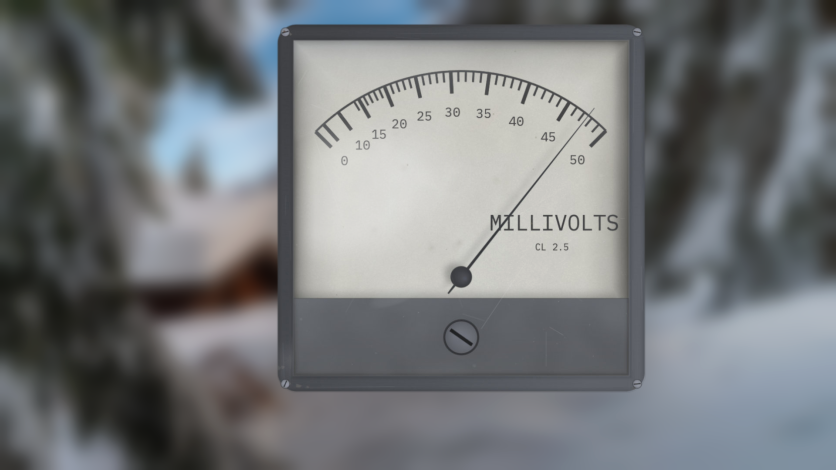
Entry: 47.5mV
